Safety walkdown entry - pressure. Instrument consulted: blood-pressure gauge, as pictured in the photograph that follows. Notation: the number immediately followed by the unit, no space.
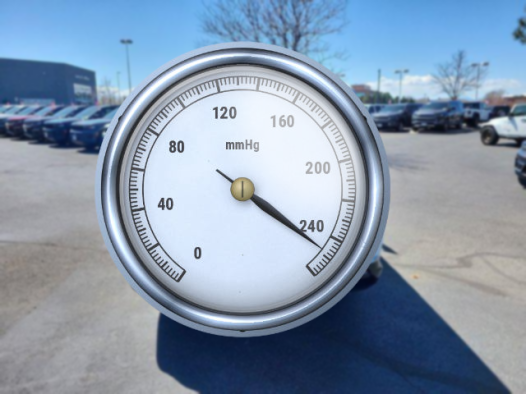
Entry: 248mmHg
